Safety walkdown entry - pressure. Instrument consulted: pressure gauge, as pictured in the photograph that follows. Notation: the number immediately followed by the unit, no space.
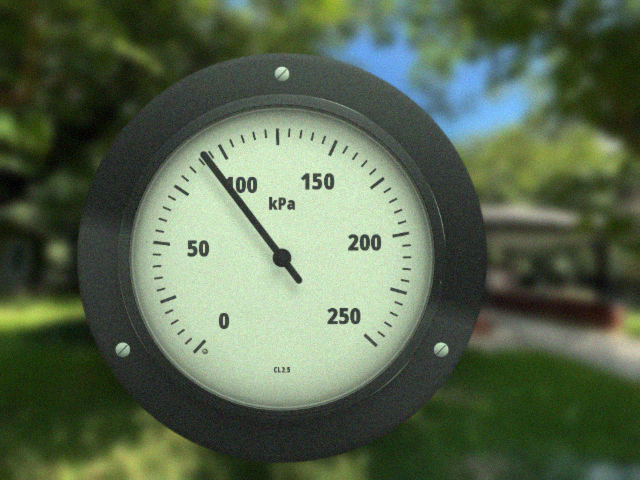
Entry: 92.5kPa
